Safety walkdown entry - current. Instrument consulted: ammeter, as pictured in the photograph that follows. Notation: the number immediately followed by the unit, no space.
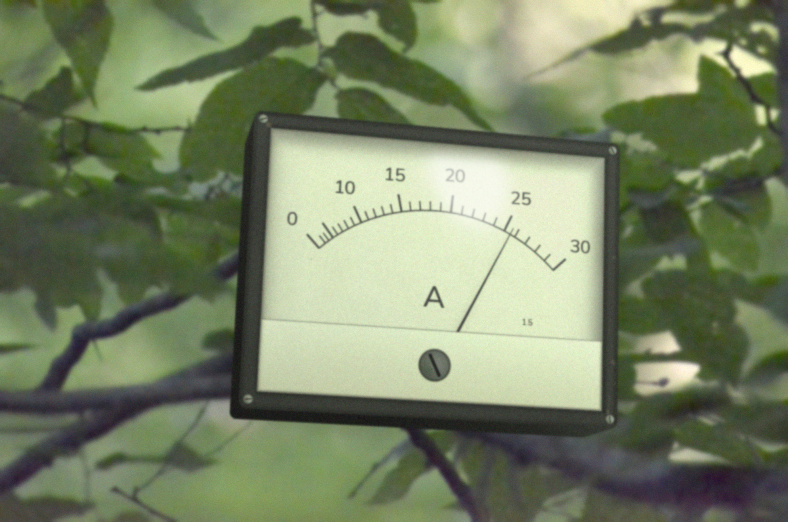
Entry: 25.5A
